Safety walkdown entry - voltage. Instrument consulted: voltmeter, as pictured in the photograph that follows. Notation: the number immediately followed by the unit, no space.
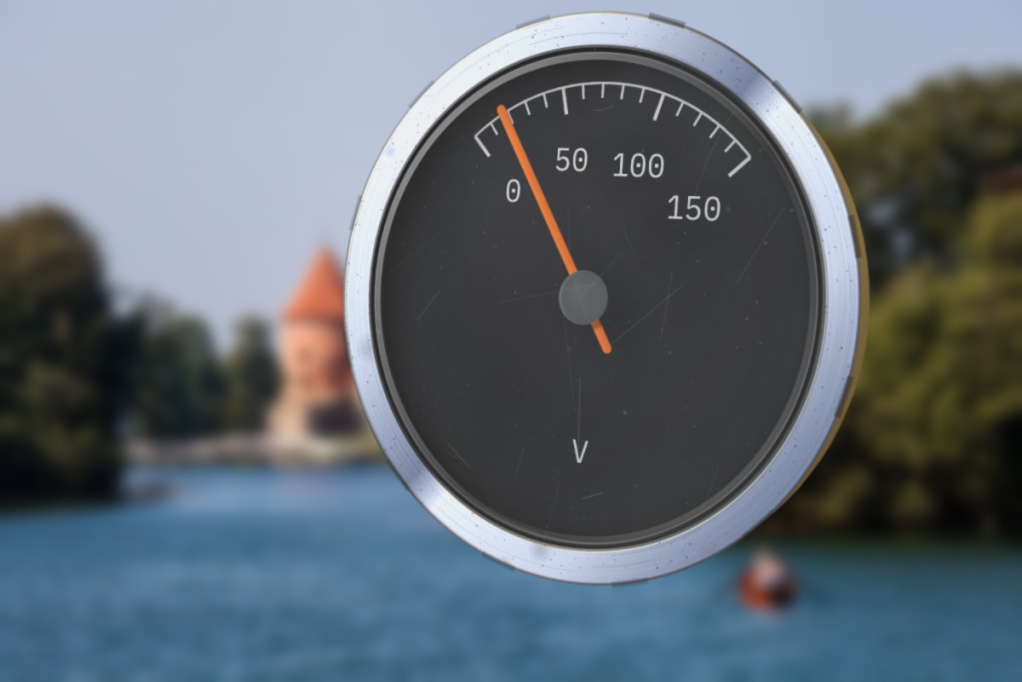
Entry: 20V
